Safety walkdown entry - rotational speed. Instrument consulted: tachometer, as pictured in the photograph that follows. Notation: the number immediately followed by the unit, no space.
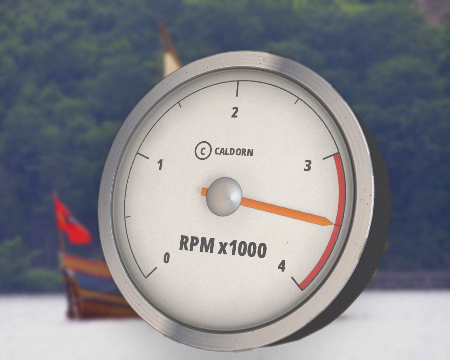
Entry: 3500rpm
